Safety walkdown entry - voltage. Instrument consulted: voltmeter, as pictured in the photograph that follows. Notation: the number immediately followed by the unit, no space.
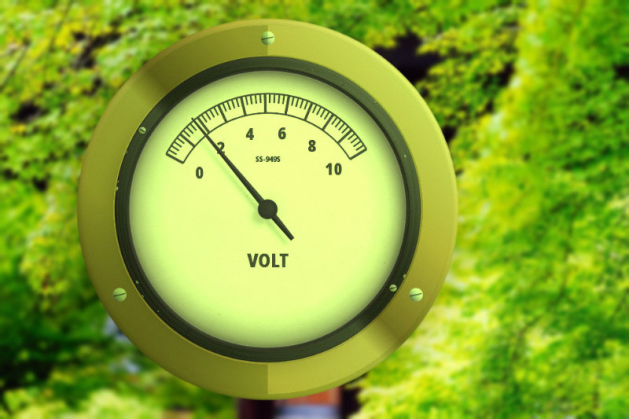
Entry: 1.8V
